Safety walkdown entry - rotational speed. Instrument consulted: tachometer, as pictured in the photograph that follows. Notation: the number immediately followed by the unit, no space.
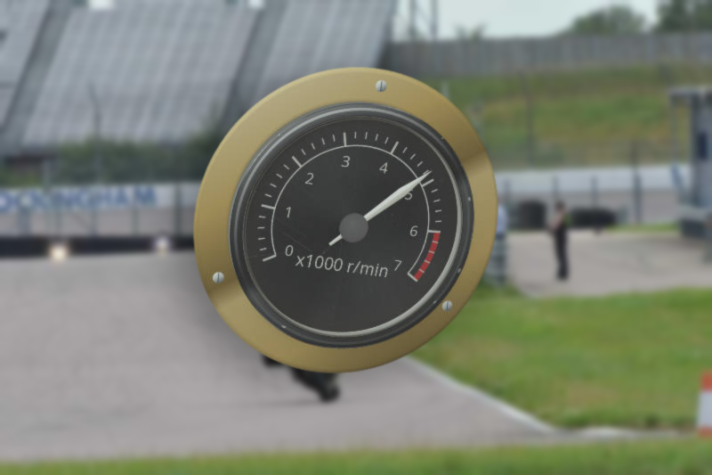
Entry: 4800rpm
